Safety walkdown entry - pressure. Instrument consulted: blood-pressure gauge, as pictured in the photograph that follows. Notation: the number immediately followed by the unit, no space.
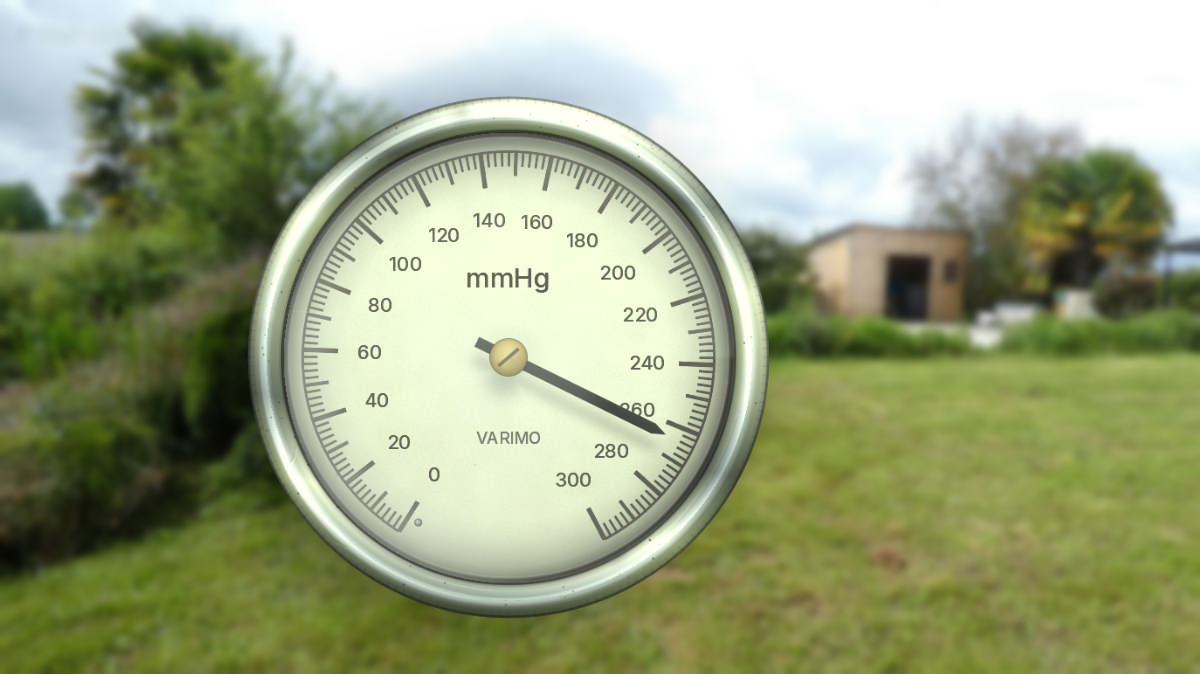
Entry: 264mmHg
